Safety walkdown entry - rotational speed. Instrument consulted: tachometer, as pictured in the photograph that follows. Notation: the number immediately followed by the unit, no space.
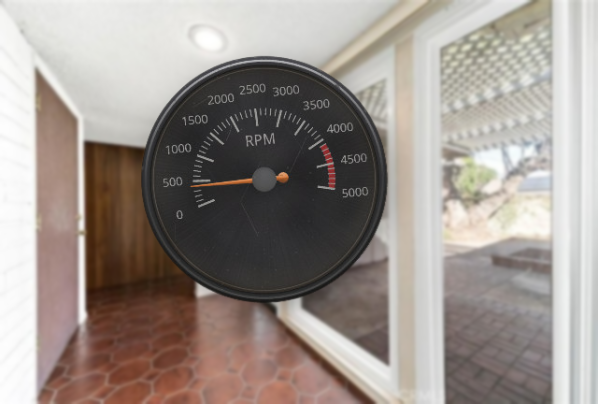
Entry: 400rpm
